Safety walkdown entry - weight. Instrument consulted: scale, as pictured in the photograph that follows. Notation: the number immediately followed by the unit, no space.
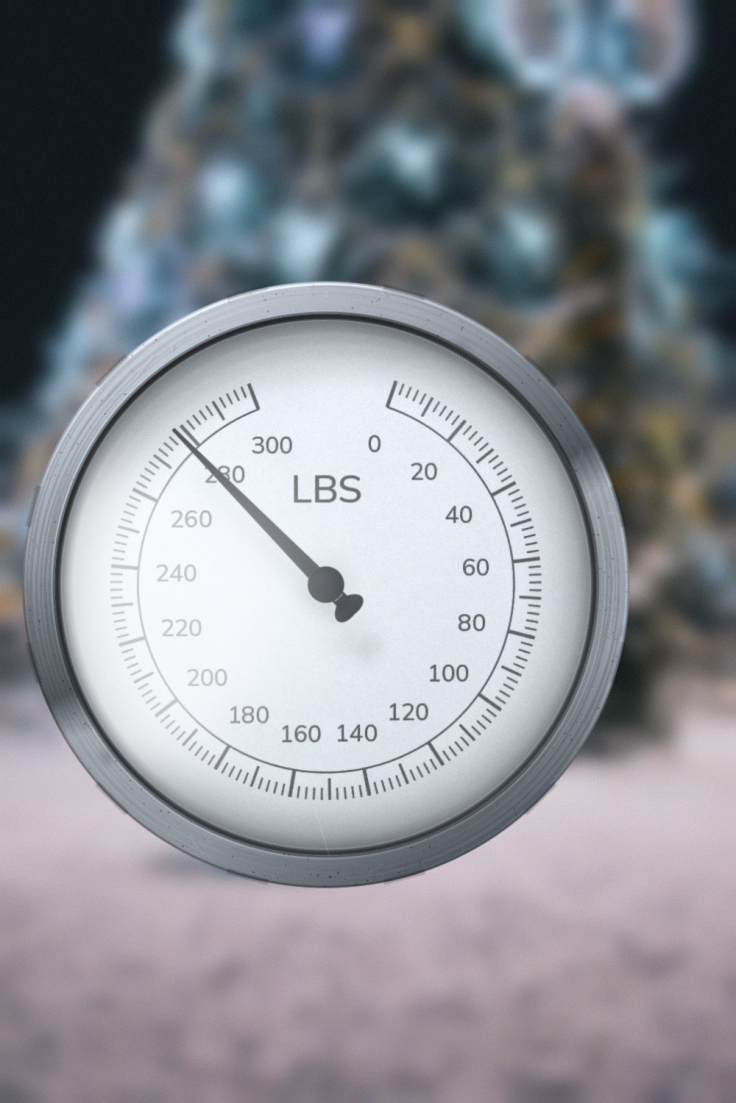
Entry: 278lb
